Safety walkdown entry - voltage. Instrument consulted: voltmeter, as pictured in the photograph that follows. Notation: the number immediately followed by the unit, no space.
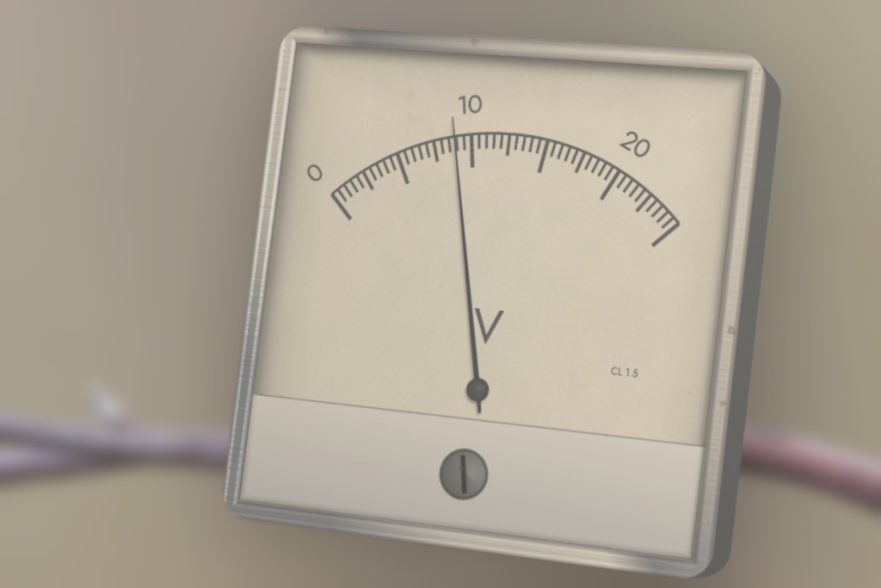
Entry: 9V
